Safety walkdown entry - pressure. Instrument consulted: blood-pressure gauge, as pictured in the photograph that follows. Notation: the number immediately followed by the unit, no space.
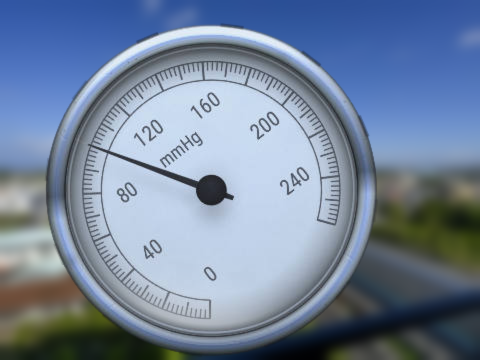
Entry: 100mmHg
